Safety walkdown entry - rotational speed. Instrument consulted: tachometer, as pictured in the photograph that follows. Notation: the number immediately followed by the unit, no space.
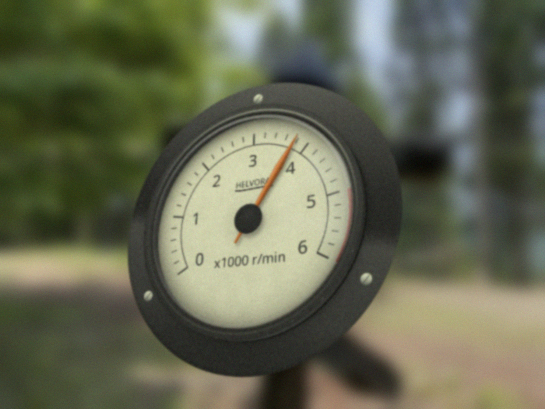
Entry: 3800rpm
